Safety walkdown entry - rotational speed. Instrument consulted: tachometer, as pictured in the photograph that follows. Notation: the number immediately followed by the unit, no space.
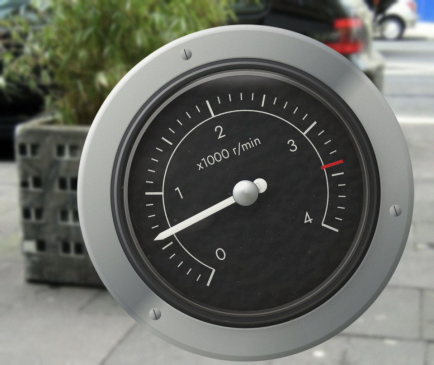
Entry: 600rpm
